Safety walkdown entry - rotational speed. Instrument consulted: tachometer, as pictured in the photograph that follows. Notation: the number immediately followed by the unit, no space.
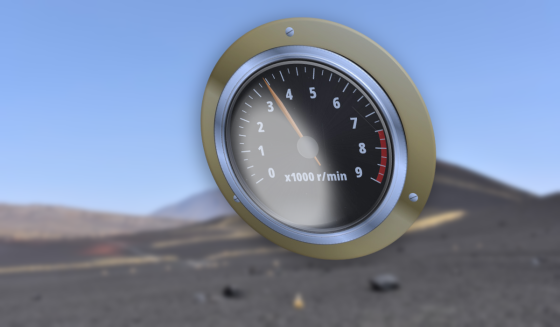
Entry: 3500rpm
